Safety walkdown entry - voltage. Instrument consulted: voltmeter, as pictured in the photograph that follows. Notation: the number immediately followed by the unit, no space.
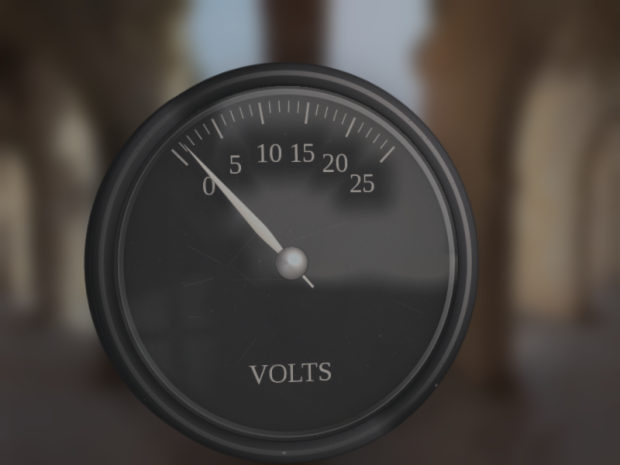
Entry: 1V
